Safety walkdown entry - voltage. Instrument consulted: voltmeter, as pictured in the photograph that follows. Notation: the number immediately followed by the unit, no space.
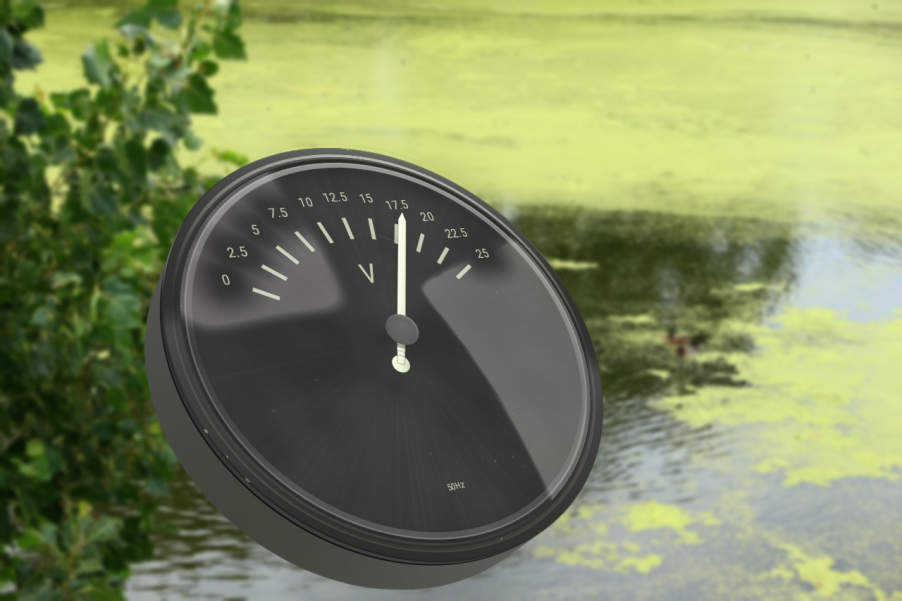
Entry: 17.5V
